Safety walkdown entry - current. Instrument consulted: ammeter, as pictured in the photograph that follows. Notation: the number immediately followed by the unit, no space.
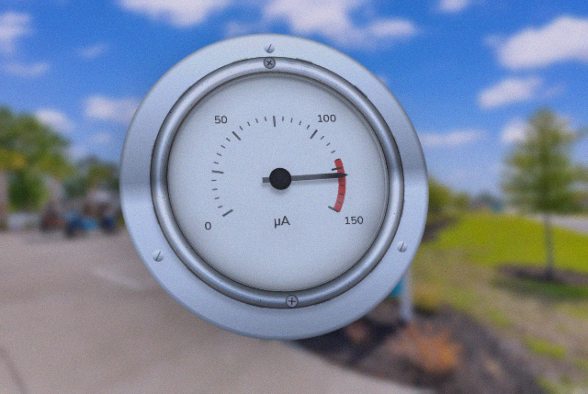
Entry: 130µA
